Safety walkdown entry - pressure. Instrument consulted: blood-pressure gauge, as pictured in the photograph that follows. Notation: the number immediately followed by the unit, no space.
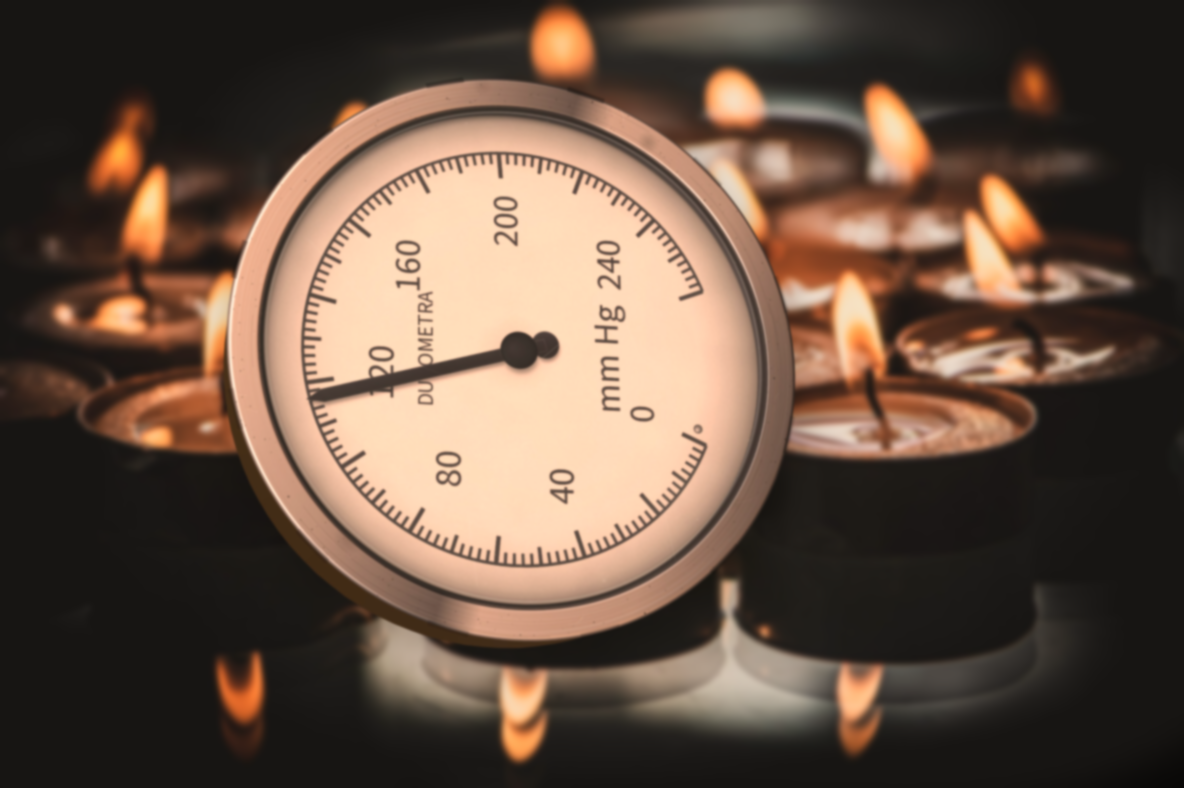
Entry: 116mmHg
